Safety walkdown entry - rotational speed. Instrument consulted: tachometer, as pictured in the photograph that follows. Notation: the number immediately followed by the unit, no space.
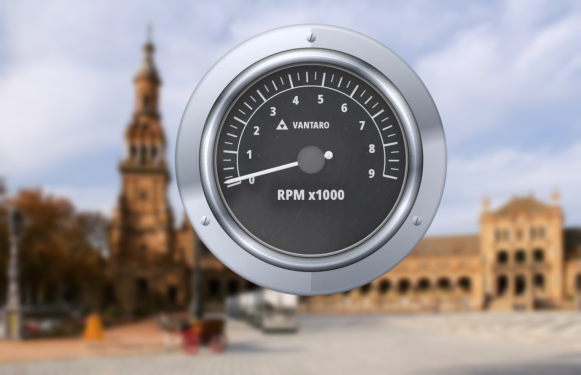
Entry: 125rpm
